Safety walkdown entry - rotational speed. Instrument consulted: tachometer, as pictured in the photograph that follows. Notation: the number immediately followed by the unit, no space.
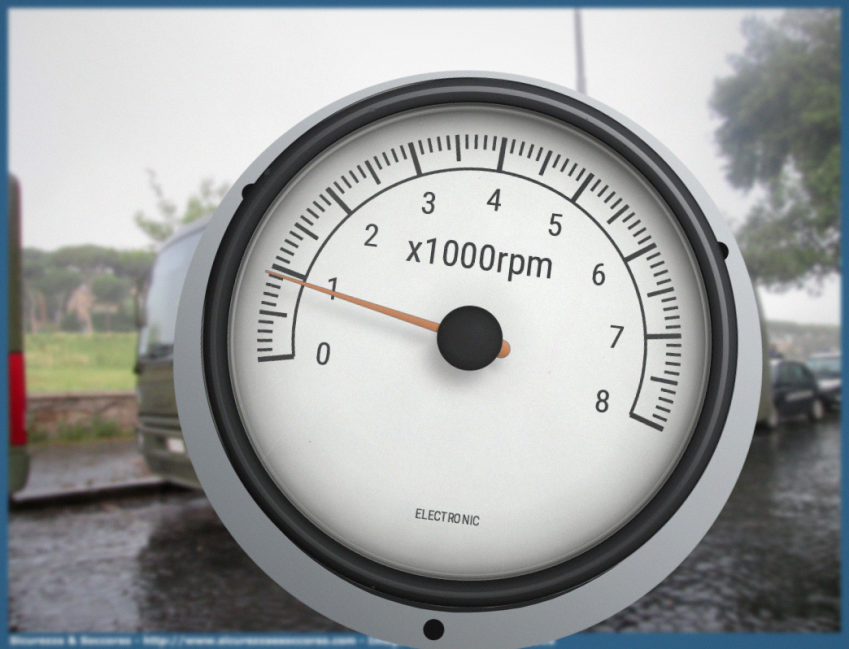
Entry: 900rpm
